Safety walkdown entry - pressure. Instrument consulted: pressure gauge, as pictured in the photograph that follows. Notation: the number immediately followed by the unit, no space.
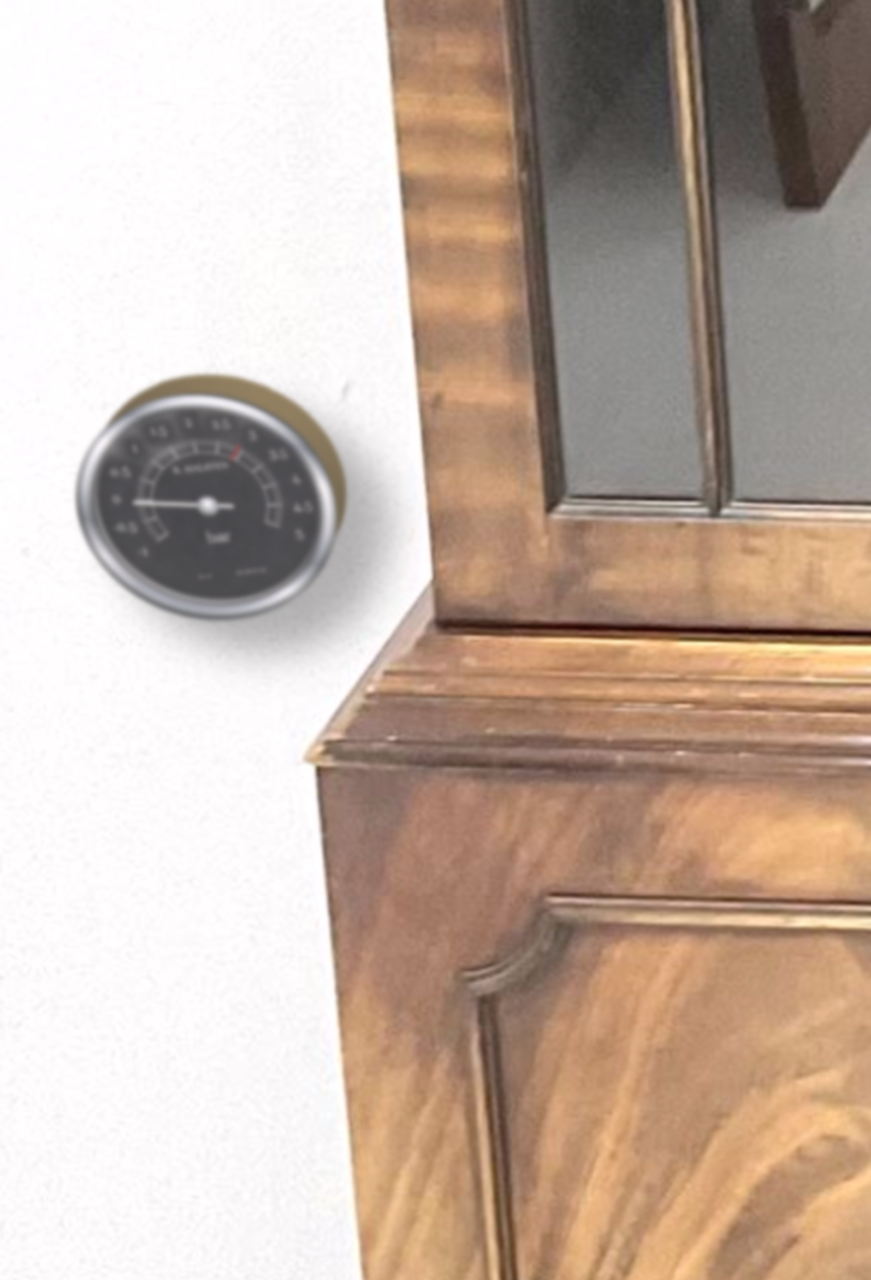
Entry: 0bar
